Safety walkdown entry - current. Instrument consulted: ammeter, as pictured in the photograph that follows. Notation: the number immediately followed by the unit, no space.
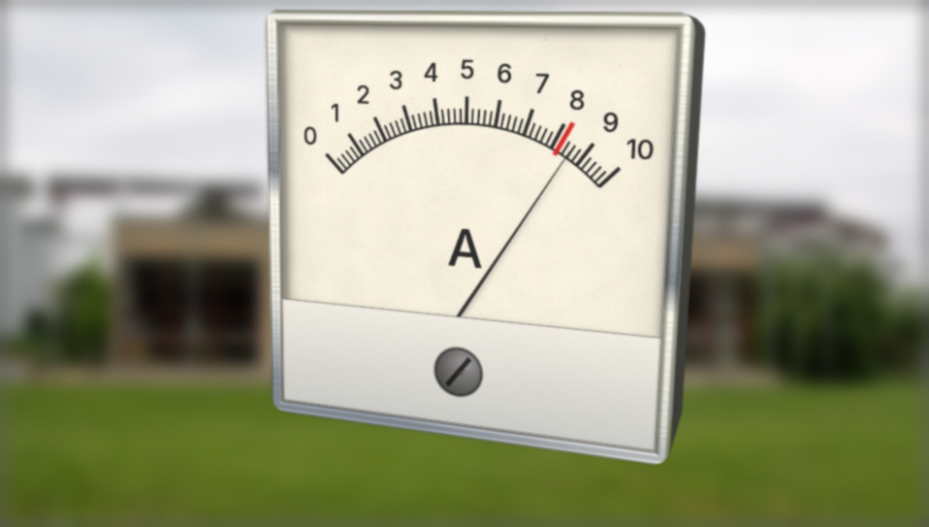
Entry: 8.6A
